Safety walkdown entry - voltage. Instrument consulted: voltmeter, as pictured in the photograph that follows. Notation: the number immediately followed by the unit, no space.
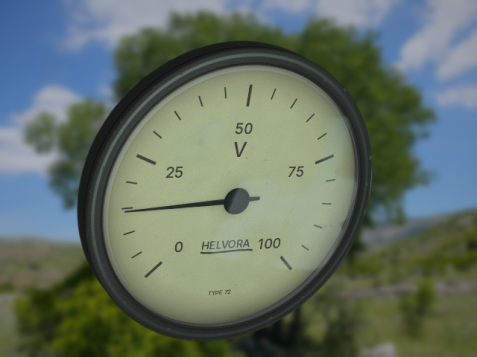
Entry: 15V
